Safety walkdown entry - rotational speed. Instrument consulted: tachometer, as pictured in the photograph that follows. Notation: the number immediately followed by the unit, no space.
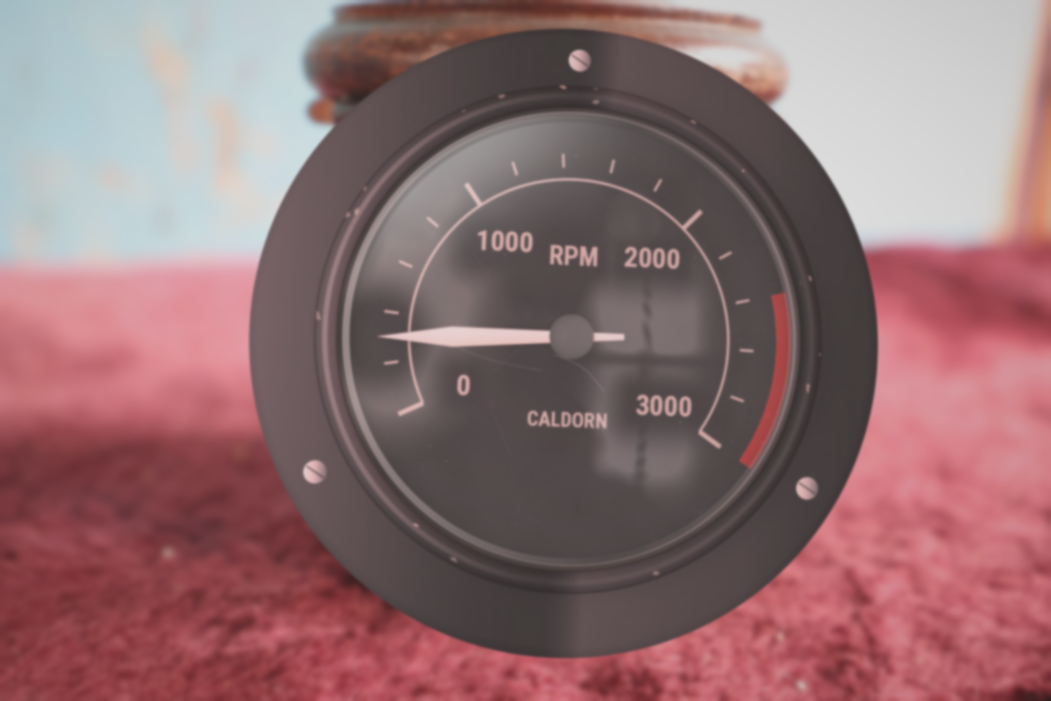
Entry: 300rpm
